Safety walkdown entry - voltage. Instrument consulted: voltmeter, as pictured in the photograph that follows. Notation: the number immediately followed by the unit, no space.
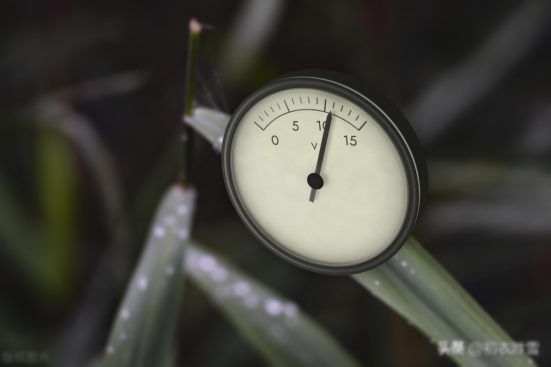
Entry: 11V
